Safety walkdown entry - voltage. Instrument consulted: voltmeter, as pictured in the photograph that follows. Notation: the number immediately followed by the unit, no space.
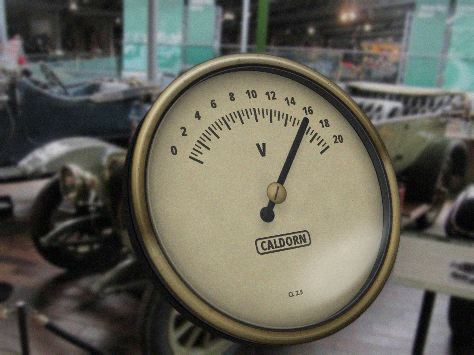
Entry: 16V
